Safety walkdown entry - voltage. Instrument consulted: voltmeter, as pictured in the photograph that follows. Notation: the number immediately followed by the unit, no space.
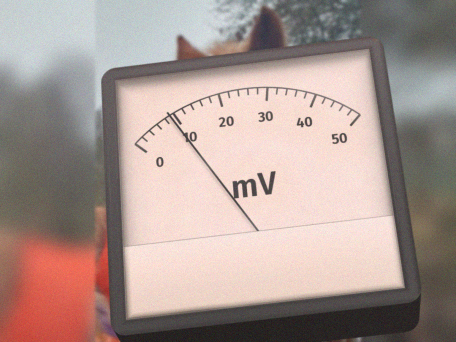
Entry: 9mV
